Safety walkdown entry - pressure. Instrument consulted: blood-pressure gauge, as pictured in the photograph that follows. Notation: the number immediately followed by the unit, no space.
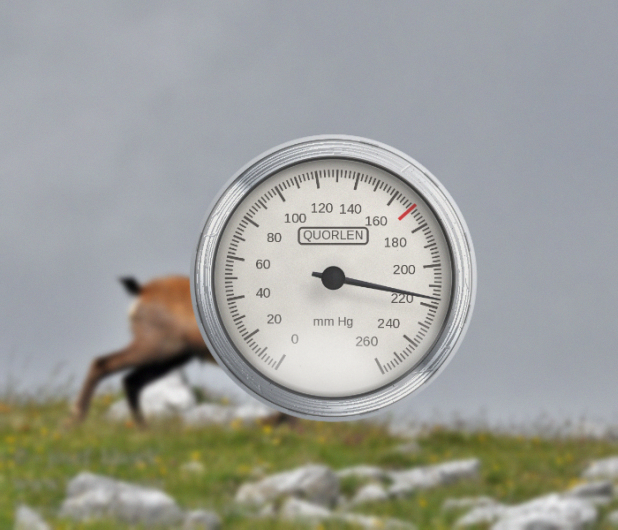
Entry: 216mmHg
